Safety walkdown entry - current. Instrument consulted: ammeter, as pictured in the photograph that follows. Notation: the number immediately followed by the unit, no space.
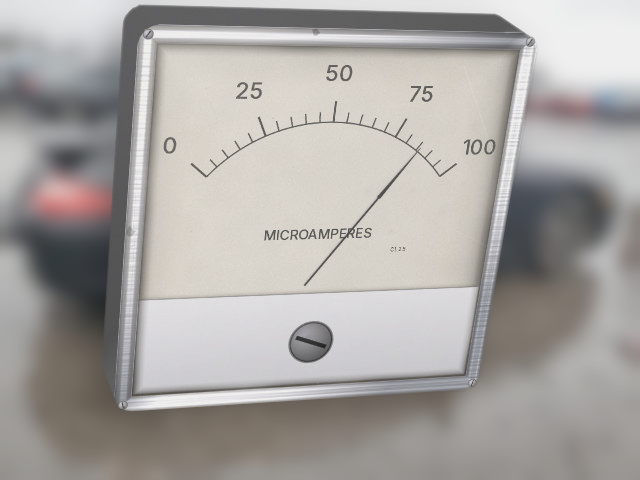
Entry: 85µA
